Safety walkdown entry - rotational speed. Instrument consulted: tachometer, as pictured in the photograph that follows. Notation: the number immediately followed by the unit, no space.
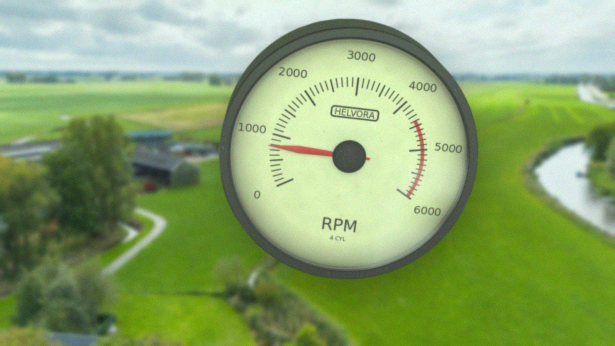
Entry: 800rpm
